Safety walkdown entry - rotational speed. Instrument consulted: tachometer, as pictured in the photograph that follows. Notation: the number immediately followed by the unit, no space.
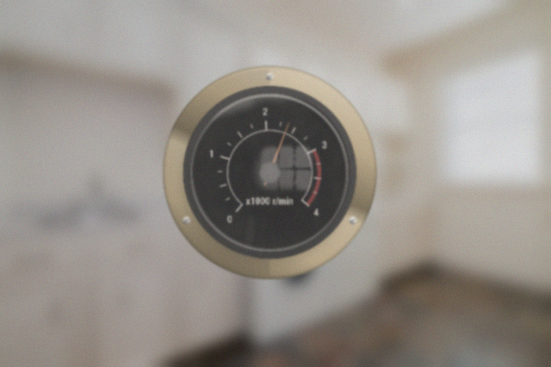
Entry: 2375rpm
